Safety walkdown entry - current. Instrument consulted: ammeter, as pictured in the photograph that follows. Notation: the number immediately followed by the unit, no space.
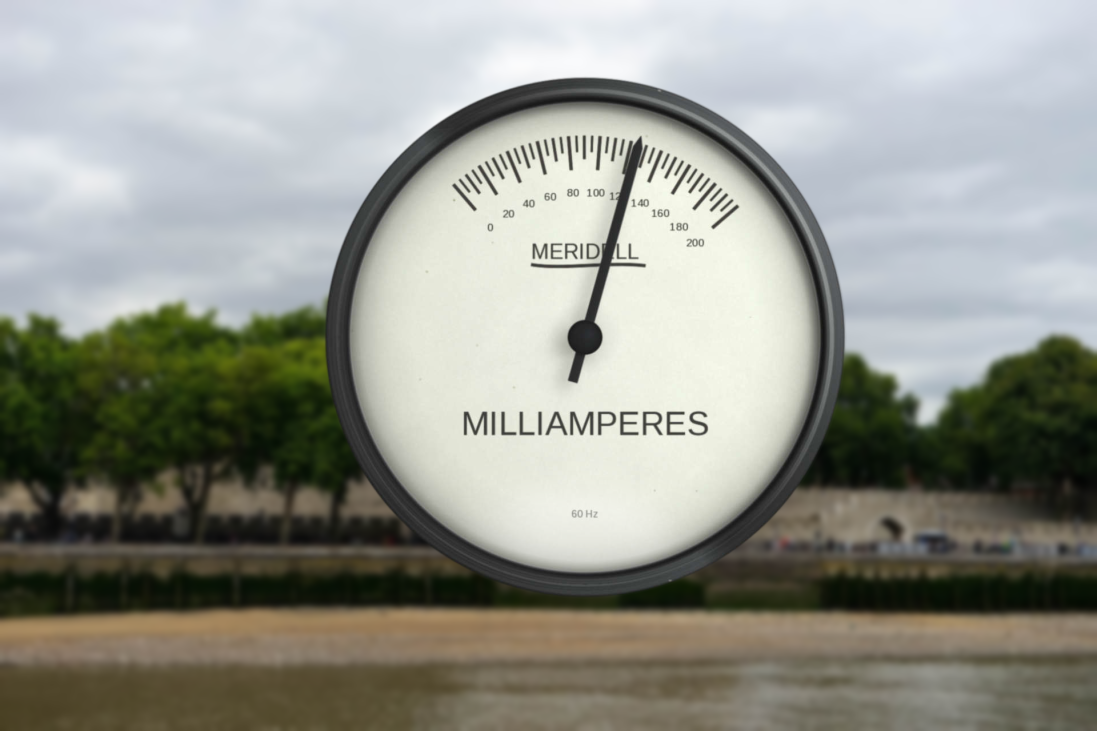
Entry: 125mA
